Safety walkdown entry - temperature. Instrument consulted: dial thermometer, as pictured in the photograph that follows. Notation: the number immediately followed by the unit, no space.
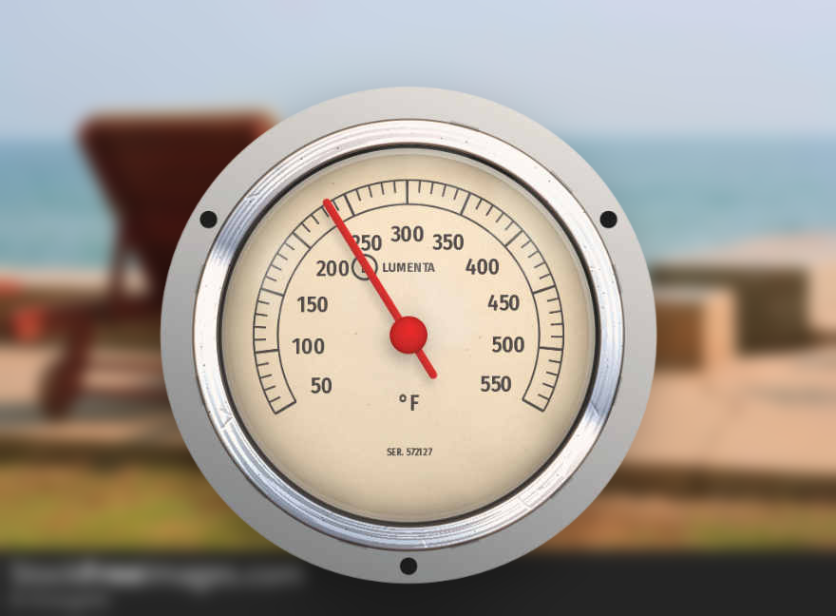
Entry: 235°F
